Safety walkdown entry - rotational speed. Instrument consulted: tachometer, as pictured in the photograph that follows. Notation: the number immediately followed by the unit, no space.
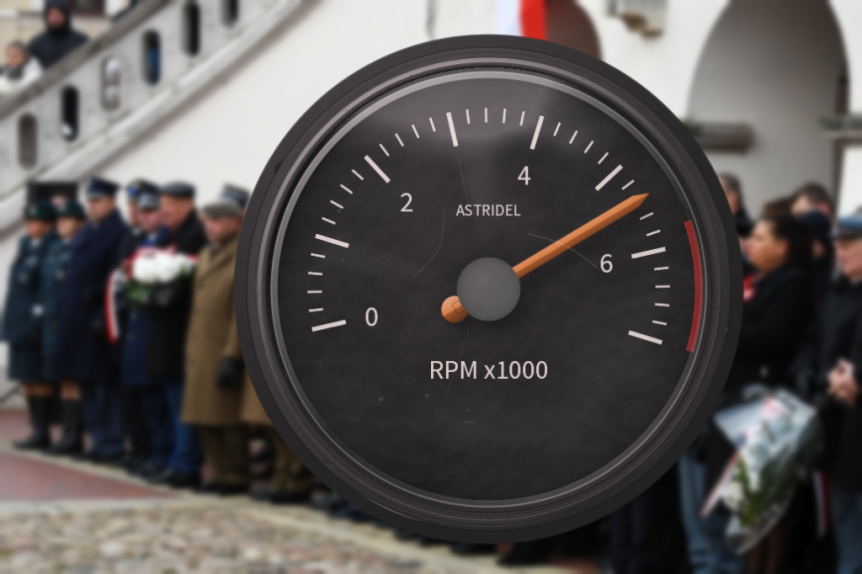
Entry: 5400rpm
